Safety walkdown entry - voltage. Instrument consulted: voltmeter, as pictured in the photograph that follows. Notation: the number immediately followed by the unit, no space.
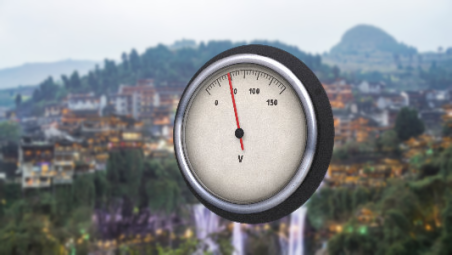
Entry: 50V
